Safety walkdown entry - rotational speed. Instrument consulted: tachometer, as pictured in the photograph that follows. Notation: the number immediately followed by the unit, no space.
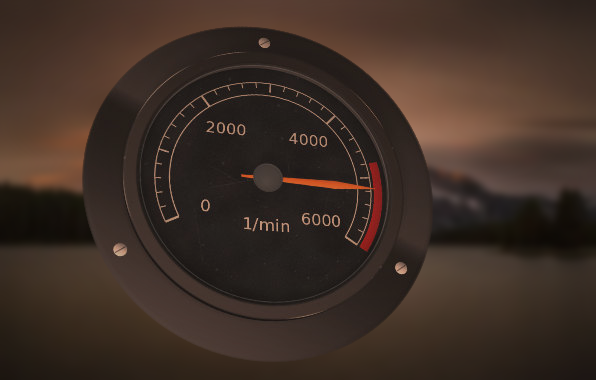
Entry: 5200rpm
